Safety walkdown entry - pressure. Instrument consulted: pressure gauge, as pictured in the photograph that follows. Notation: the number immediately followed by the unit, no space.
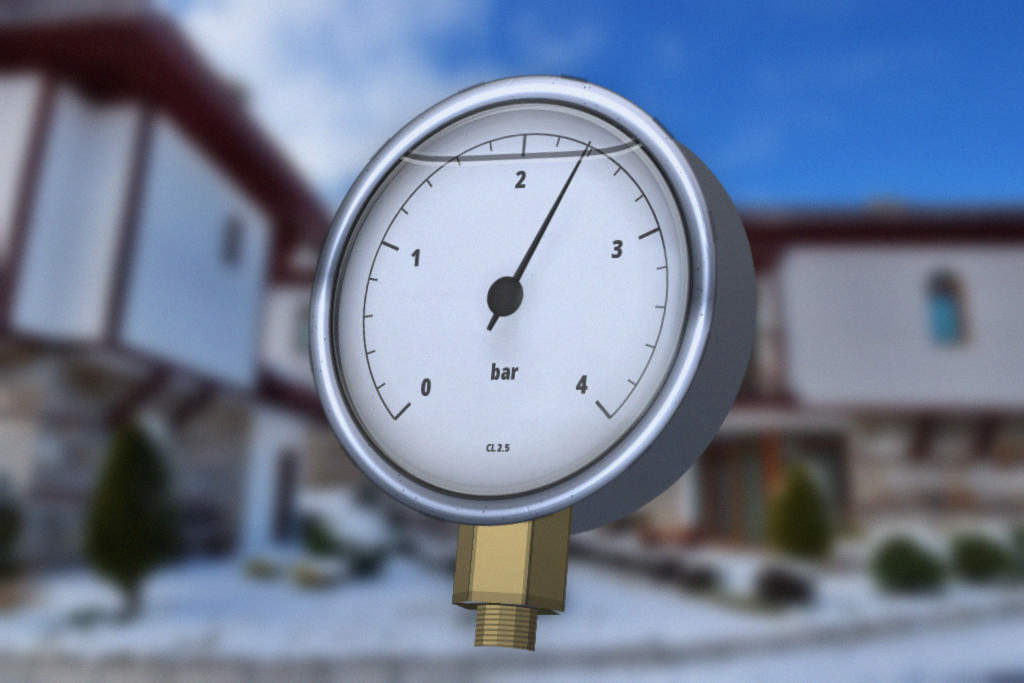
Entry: 2.4bar
